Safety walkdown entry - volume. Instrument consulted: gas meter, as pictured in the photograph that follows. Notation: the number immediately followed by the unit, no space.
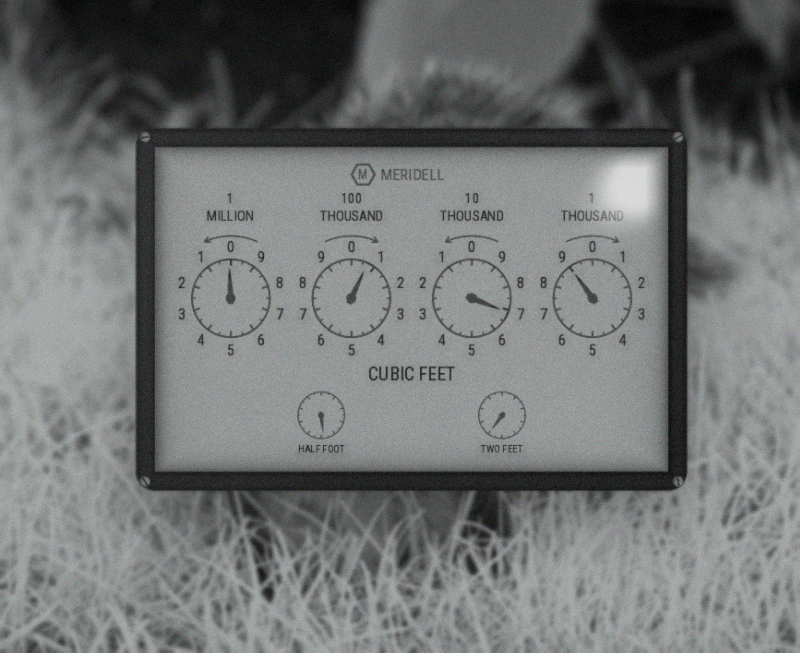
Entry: 6900ft³
